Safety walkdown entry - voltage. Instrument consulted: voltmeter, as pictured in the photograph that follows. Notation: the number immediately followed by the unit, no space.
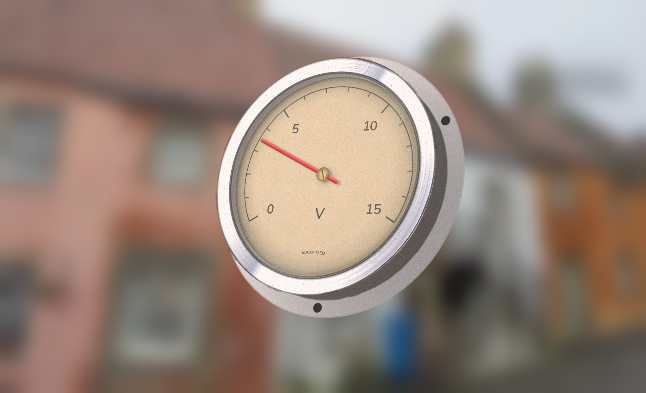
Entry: 3.5V
